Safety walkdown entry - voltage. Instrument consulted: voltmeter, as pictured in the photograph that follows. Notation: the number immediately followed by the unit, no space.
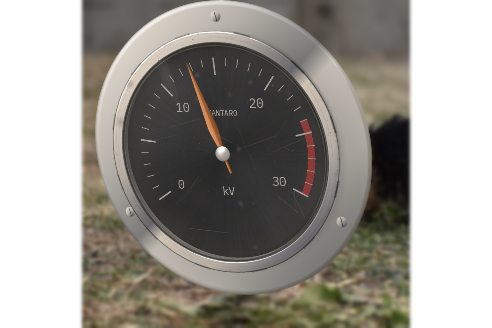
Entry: 13kV
